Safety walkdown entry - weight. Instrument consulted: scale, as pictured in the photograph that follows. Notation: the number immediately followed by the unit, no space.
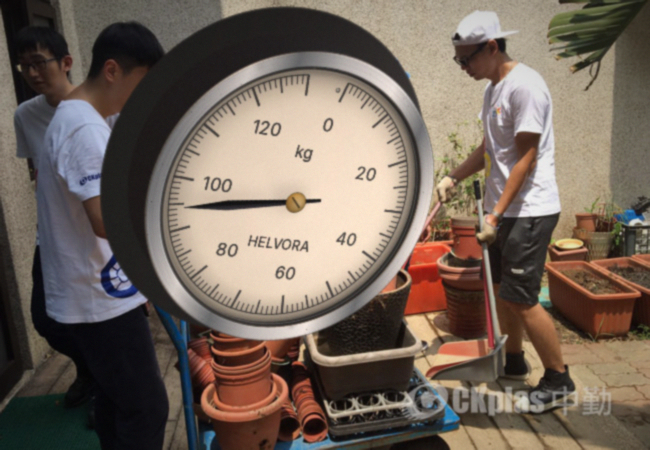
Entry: 95kg
